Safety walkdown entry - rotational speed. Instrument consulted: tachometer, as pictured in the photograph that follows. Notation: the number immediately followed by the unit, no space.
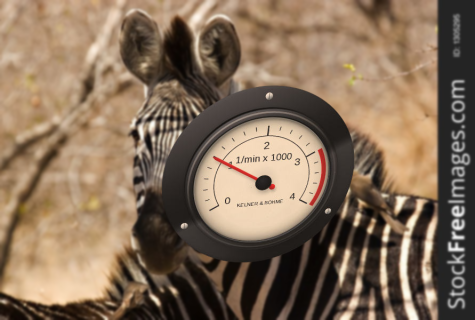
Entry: 1000rpm
